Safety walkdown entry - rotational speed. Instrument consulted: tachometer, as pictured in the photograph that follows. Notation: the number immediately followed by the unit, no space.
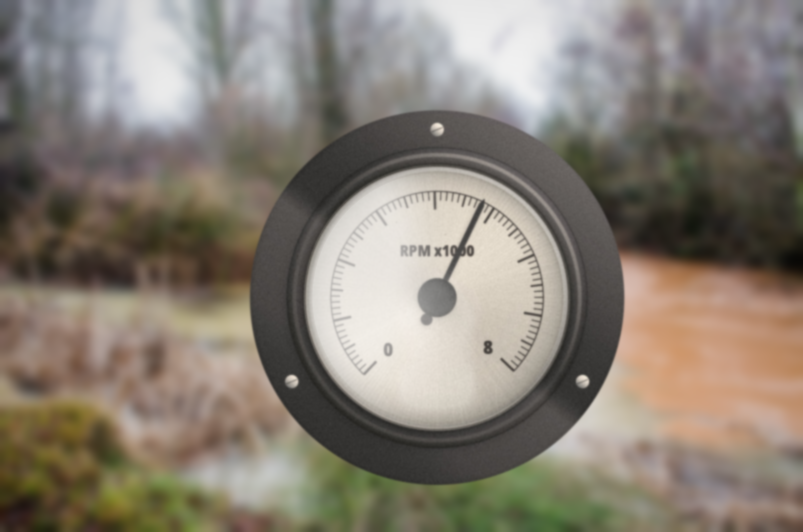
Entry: 4800rpm
